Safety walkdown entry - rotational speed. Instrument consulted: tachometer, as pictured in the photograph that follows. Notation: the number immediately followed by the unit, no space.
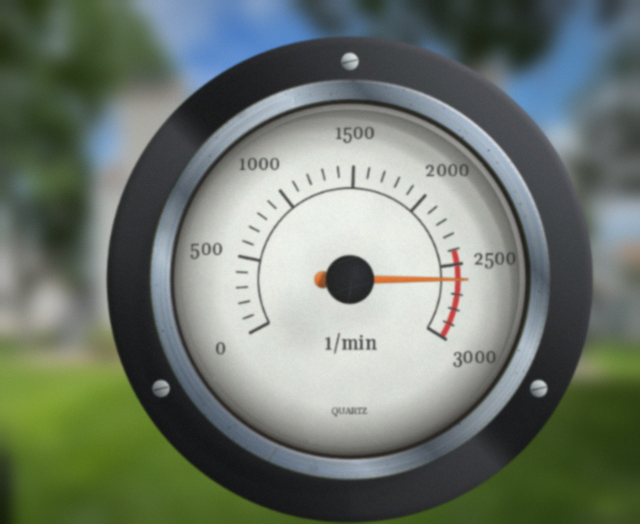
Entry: 2600rpm
